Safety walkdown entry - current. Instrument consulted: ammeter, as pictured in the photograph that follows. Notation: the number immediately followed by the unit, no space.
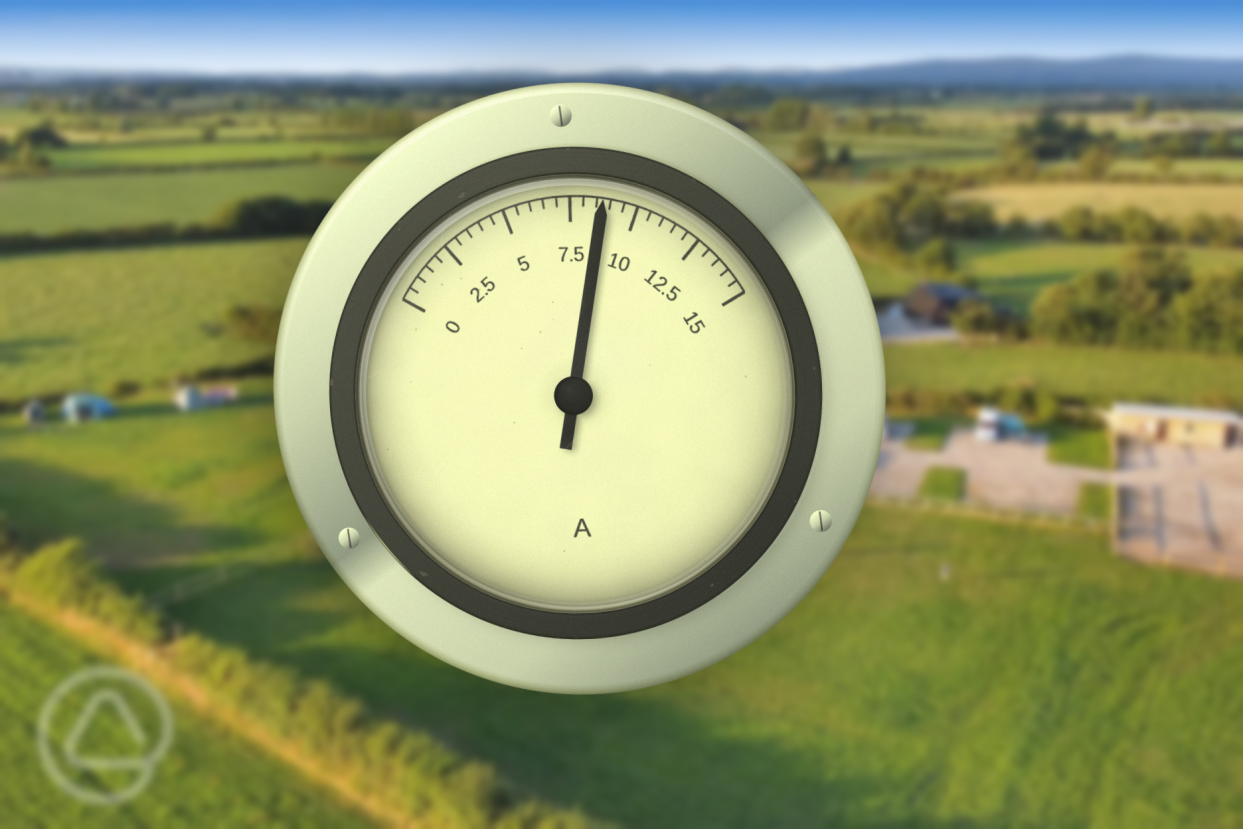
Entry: 8.75A
